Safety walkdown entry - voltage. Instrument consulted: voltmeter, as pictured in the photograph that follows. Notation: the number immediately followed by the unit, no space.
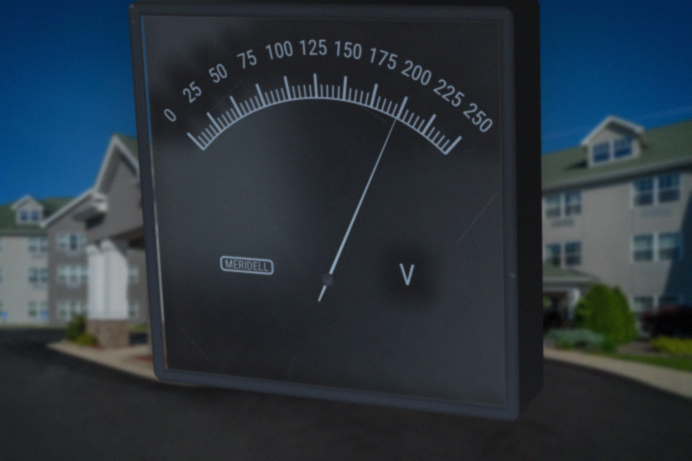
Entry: 200V
